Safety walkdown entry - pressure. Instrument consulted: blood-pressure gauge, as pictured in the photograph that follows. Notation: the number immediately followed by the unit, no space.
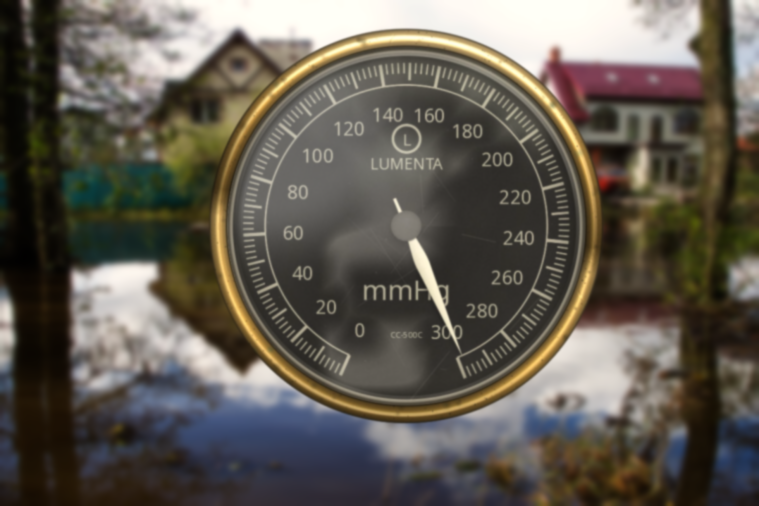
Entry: 298mmHg
